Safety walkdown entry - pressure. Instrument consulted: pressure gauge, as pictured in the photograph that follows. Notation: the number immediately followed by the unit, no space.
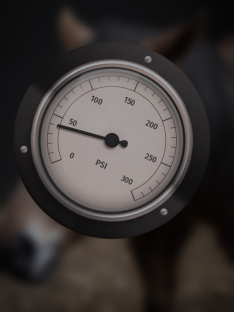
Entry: 40psi
